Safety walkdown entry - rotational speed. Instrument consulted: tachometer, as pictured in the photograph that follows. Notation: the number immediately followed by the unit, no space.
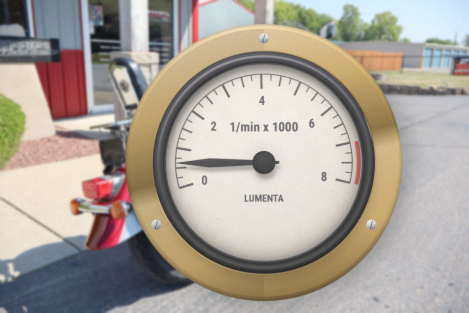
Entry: 625rpm
